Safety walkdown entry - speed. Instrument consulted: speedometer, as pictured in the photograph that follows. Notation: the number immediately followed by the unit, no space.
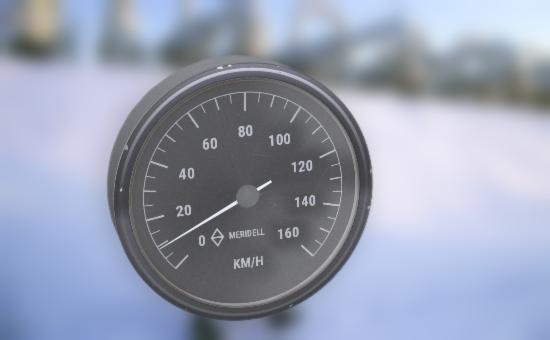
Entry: 10km/h
